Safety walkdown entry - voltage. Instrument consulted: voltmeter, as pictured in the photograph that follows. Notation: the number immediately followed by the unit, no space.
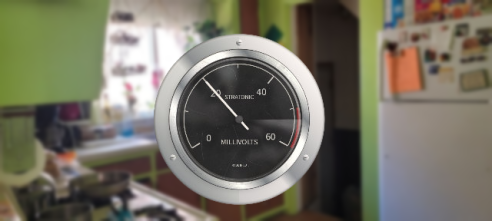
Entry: 20mV
